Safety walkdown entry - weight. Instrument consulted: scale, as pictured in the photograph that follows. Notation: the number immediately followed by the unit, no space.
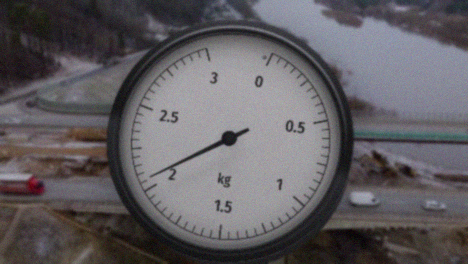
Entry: 2.05kg
